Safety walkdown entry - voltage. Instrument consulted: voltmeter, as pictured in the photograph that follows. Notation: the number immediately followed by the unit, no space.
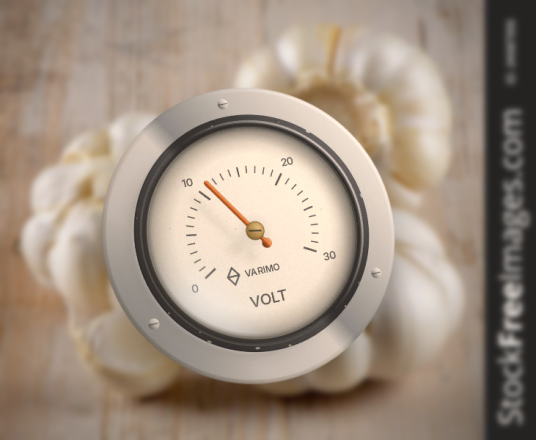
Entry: 11V
